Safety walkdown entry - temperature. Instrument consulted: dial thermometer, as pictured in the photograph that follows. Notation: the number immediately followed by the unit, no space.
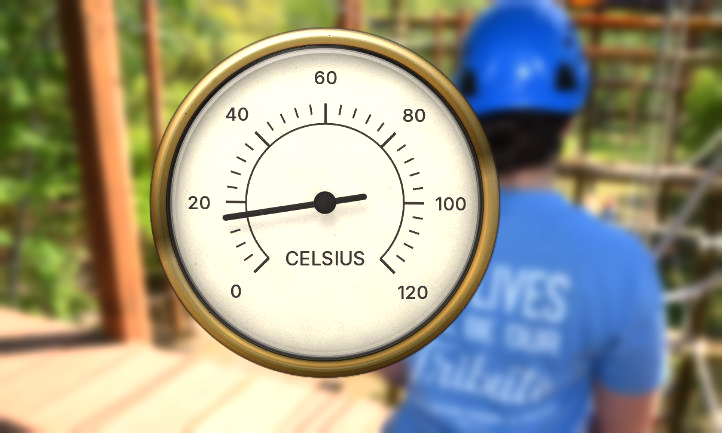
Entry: 16°C
